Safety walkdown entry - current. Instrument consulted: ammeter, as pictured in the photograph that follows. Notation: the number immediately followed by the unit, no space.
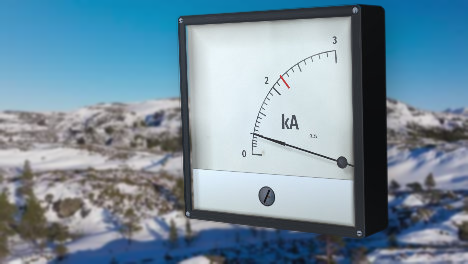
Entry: 1kA
